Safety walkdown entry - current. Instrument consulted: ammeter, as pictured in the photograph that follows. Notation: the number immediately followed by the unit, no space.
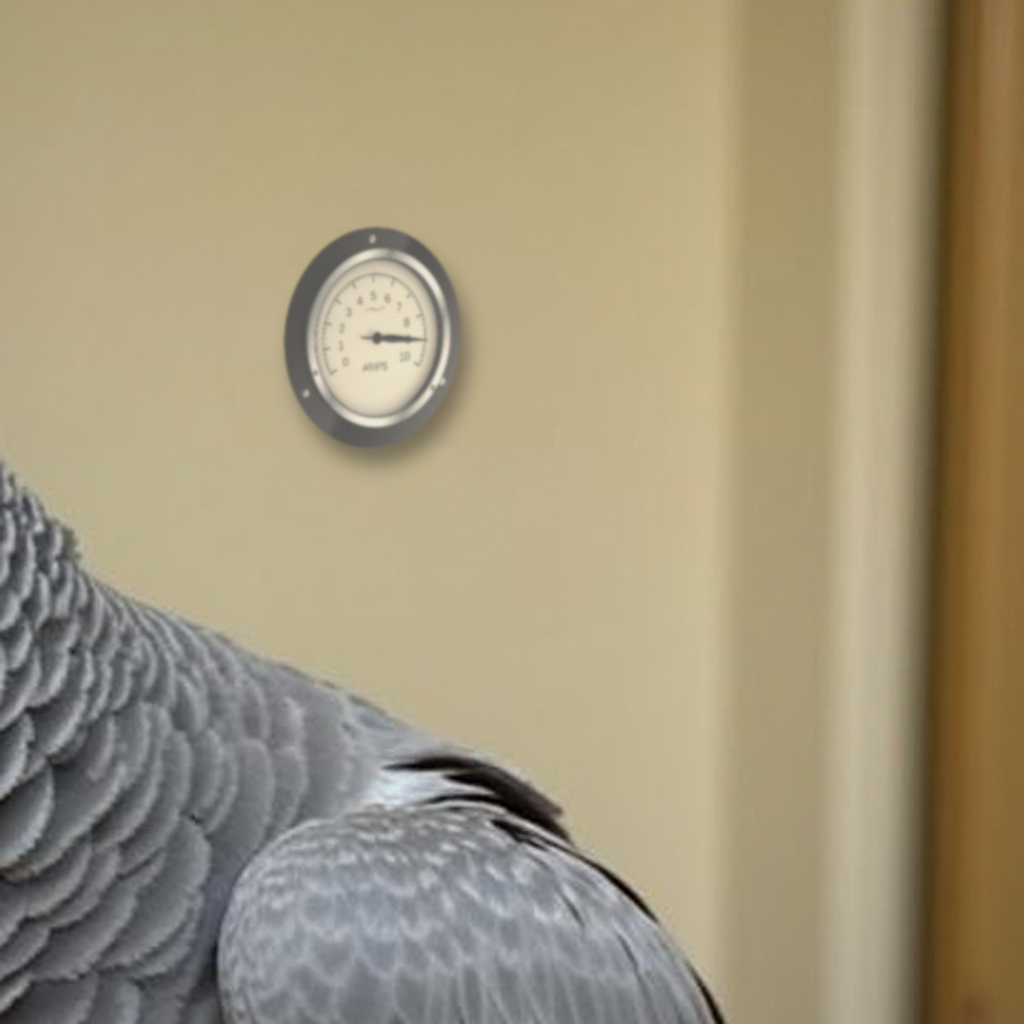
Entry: 9A
